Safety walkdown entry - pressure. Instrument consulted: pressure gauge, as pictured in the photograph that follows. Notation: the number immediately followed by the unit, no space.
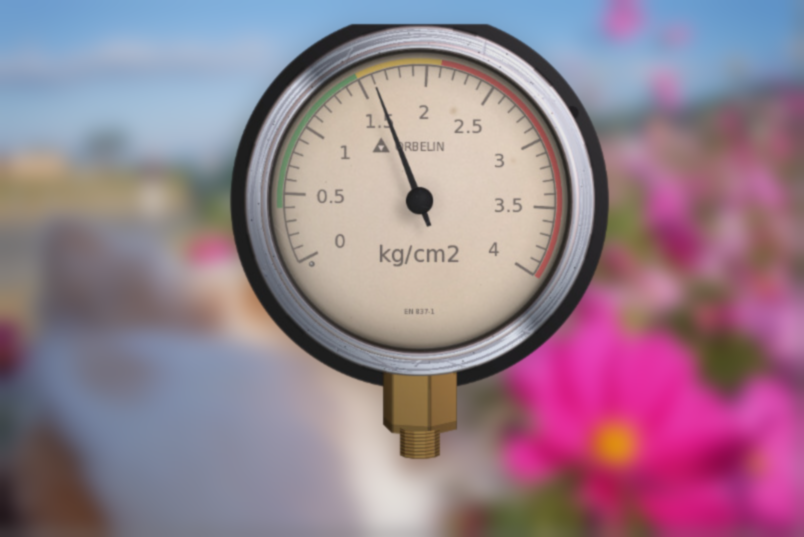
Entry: 1.6kg/cm²
